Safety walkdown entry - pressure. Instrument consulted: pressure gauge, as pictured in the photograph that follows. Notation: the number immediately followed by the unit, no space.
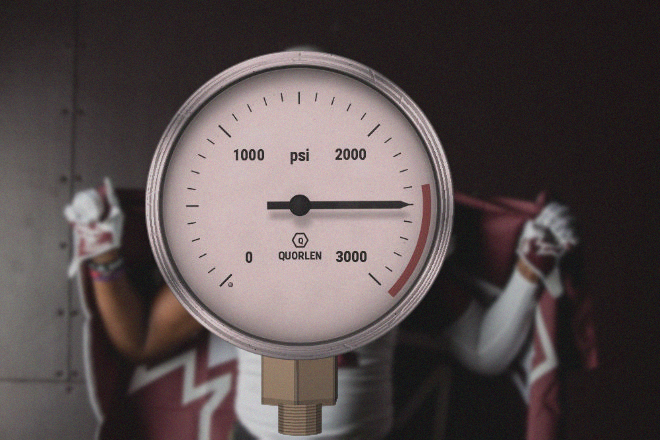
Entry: 2500psi
